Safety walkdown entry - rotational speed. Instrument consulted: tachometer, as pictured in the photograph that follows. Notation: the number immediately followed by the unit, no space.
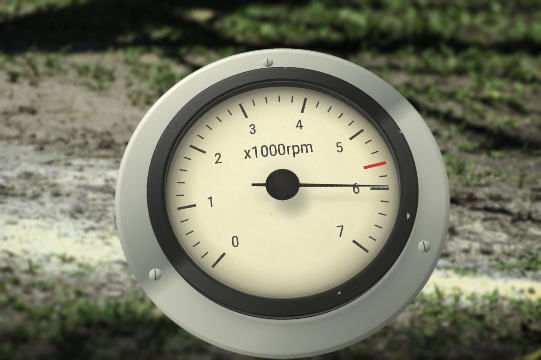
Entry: 6000rpm
